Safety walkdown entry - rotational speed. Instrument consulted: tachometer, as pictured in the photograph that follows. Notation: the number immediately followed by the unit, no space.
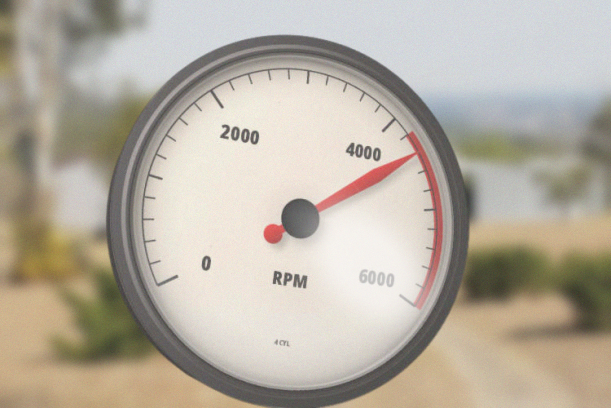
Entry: 4400rpm
